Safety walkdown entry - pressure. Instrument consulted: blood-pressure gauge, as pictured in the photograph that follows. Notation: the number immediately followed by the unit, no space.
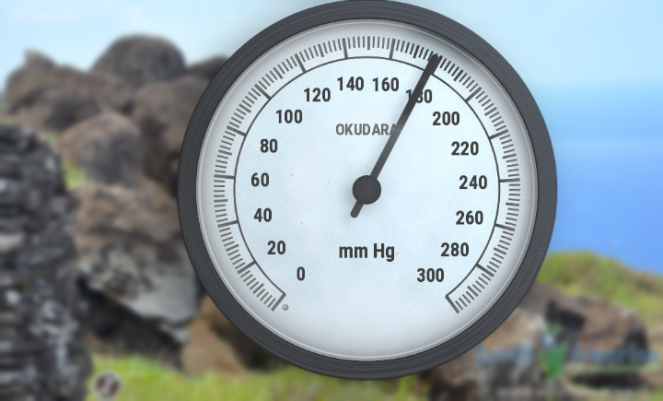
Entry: 178mmHg
